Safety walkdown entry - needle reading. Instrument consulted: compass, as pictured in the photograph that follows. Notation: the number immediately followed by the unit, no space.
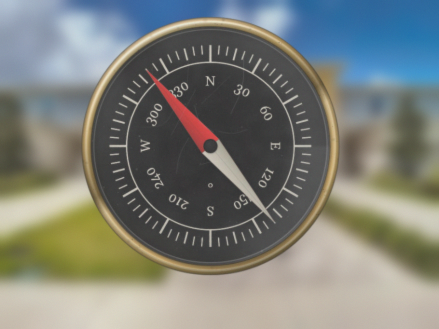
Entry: 320°
